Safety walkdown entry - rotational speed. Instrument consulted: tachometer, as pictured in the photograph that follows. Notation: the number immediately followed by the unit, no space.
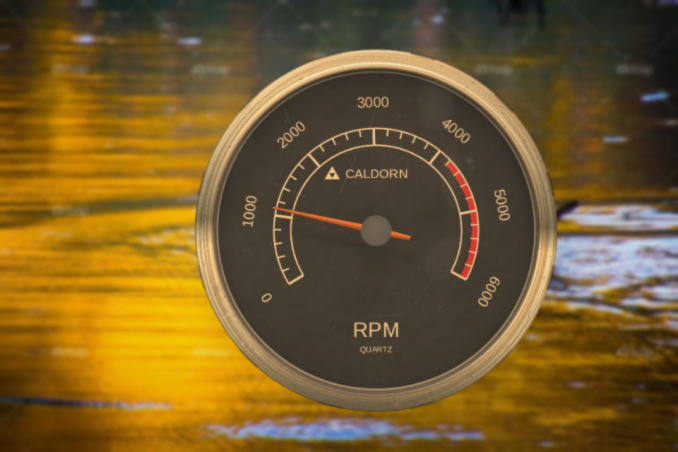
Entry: 1100rpm
